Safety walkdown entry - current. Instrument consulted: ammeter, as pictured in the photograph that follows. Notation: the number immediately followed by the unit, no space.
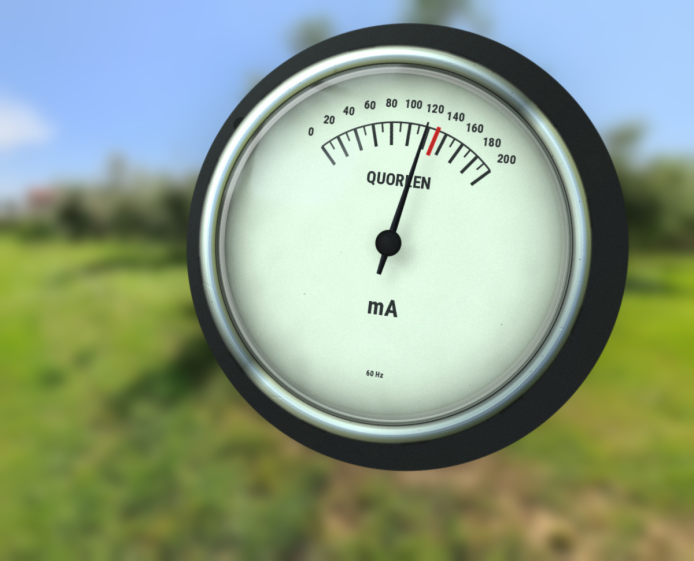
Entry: 120mA
